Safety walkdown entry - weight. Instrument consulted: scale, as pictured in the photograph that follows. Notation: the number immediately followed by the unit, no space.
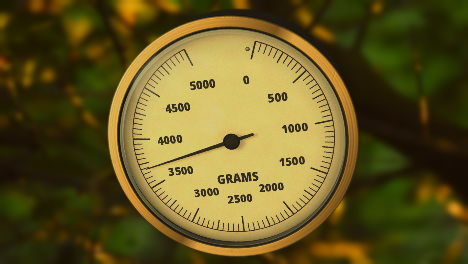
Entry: 3700g
